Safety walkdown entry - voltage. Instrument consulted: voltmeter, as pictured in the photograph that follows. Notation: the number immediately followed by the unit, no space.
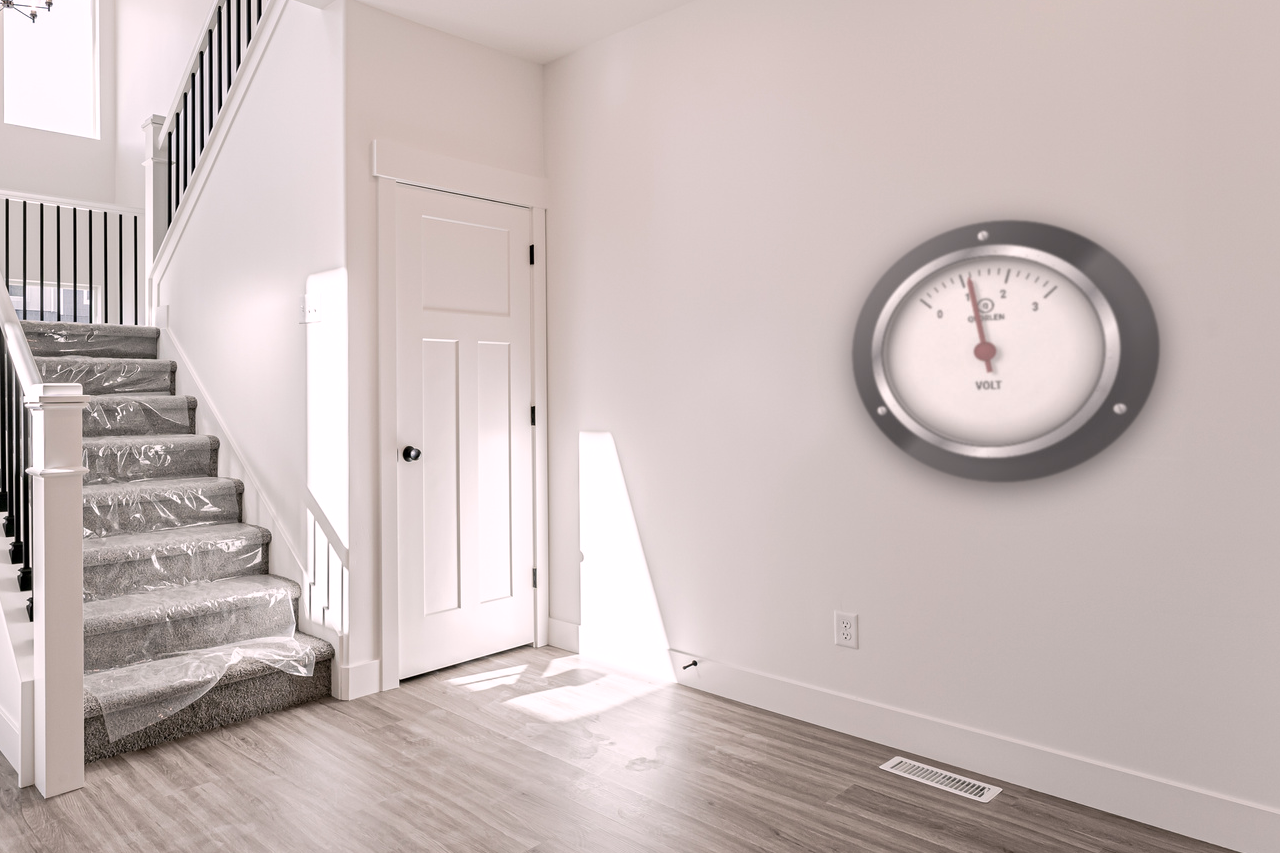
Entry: 1.2V
